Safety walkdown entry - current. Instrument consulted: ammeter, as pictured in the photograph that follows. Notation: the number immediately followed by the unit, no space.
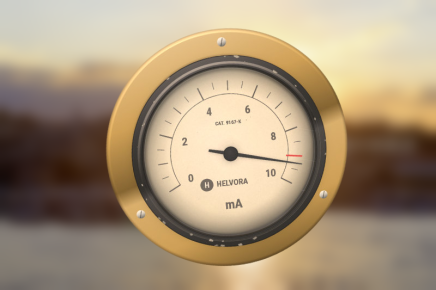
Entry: 9.25mA
